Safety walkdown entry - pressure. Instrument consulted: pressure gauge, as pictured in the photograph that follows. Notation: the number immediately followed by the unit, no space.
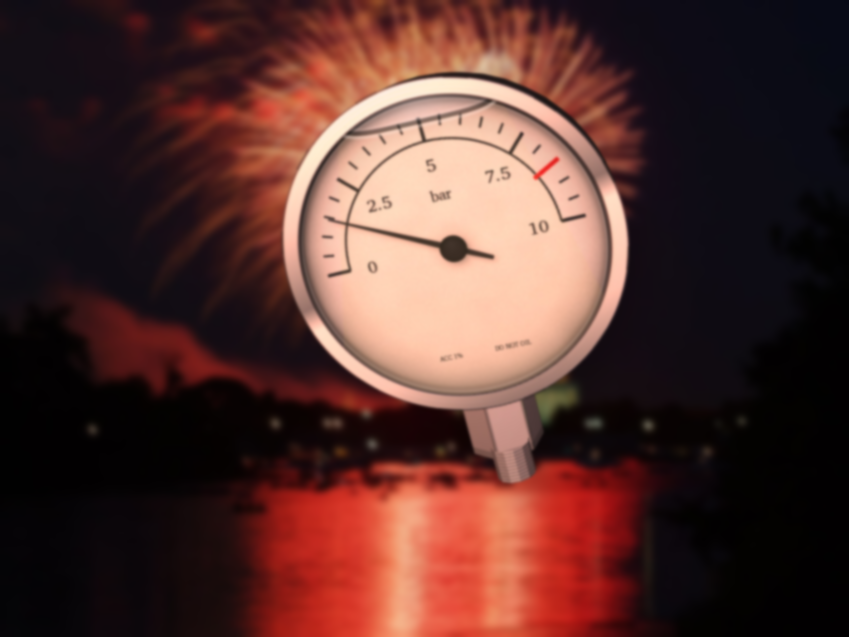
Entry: 1.5bar
